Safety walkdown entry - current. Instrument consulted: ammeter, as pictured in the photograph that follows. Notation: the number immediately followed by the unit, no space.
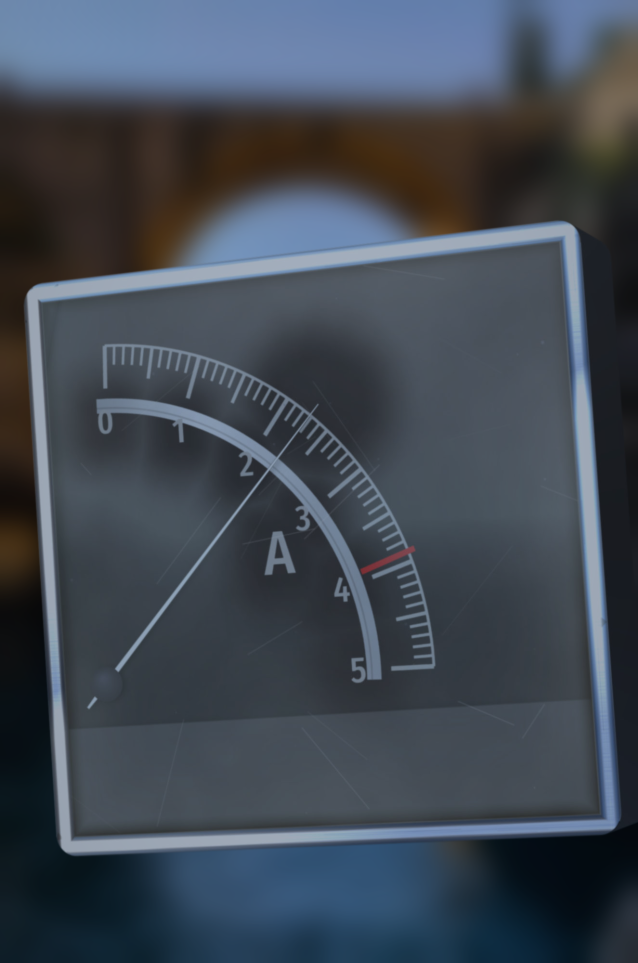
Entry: 2.3A
